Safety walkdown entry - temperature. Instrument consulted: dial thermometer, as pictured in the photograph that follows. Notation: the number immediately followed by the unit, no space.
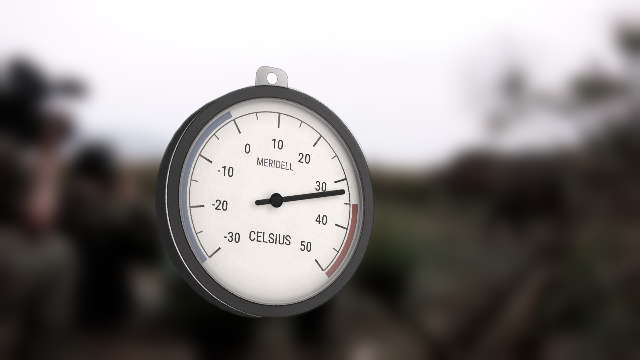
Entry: 32.5°C
